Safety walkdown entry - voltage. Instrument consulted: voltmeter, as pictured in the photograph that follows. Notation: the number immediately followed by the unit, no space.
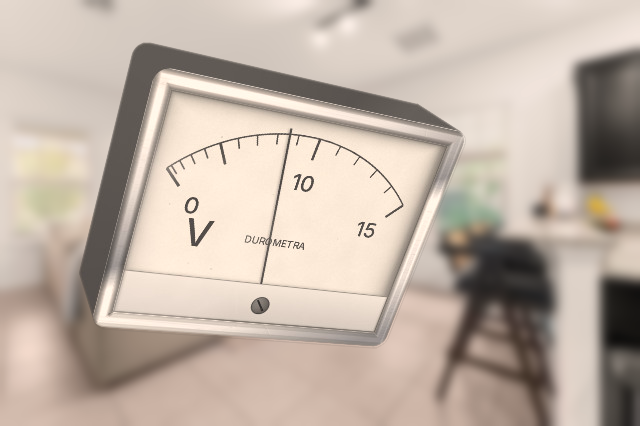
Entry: 8.5V
